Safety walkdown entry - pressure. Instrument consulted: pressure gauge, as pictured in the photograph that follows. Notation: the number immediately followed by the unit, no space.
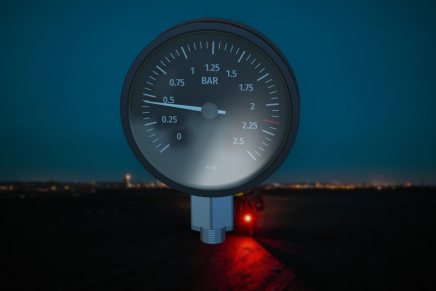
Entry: 0.45bar
